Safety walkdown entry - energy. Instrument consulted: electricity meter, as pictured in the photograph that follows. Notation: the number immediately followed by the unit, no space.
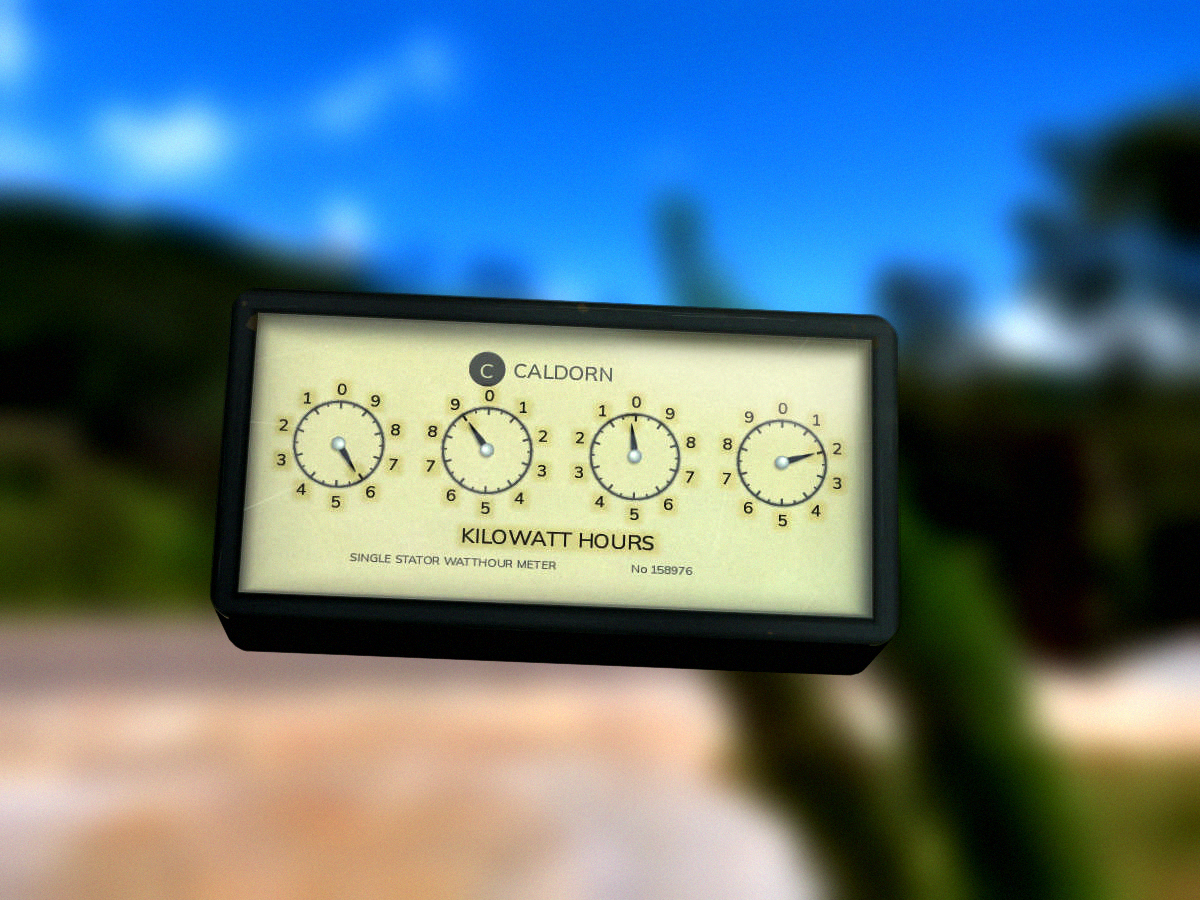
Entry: 5902kWh
